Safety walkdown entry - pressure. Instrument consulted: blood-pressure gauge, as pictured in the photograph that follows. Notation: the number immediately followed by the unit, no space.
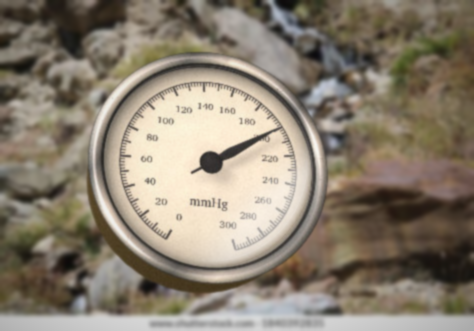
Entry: 200mmHg
